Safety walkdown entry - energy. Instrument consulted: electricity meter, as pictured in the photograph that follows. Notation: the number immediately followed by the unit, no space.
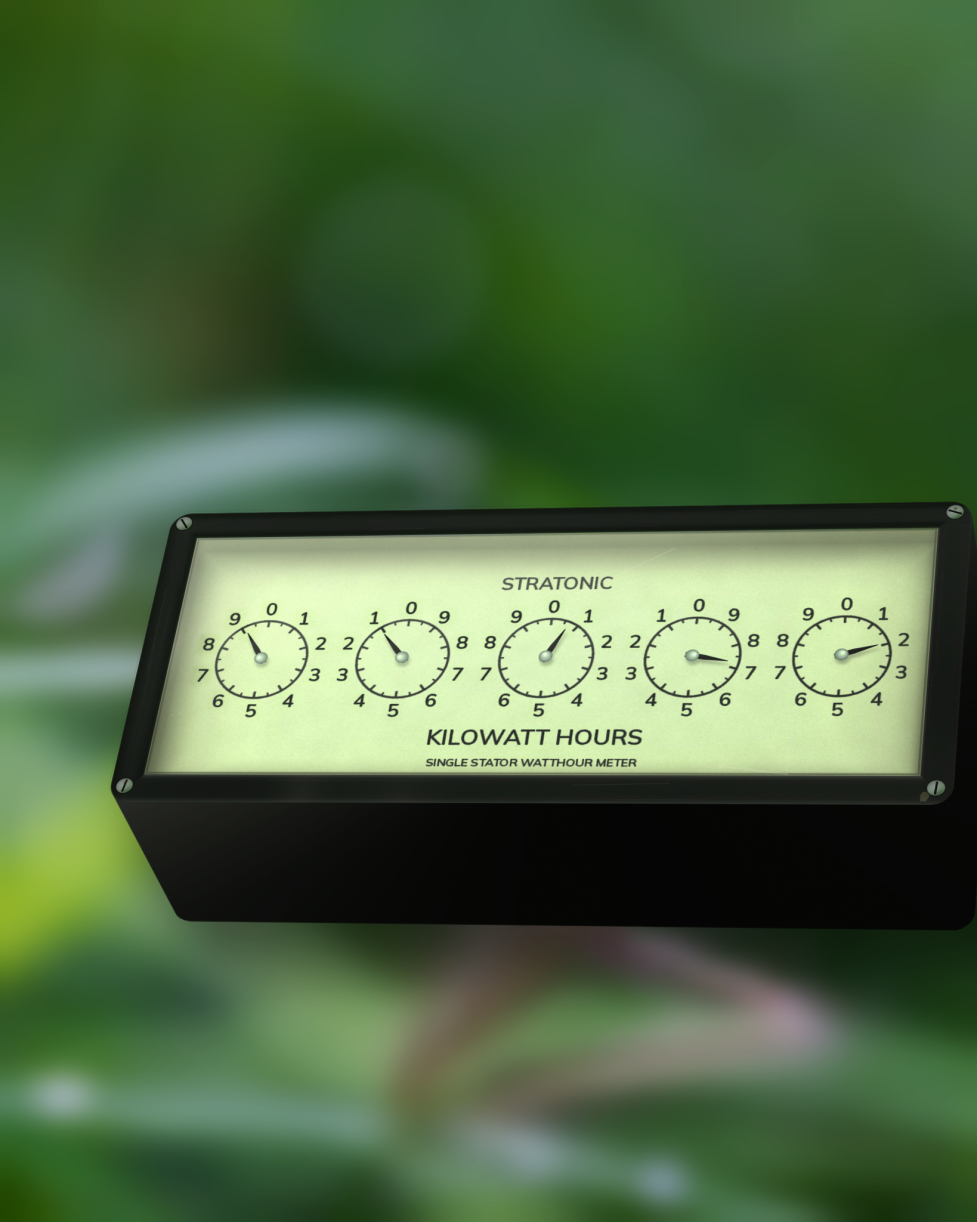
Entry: 91072kWh
